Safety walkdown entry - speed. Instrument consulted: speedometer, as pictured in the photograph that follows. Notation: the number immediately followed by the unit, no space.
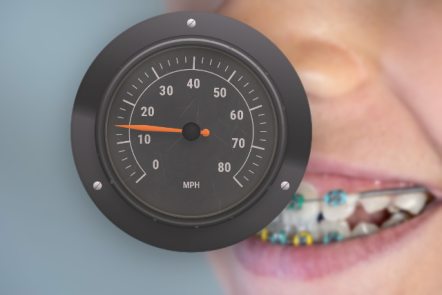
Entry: 14mph
